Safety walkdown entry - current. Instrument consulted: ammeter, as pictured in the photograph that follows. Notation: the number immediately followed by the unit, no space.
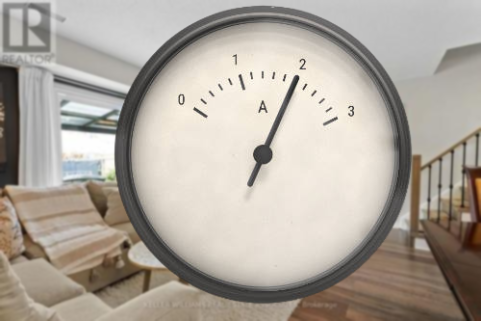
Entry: 2A
